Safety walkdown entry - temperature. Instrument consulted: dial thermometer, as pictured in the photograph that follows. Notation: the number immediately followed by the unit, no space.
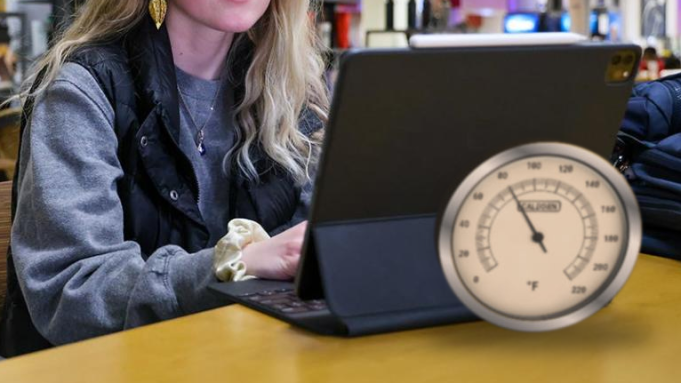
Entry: 80°F
